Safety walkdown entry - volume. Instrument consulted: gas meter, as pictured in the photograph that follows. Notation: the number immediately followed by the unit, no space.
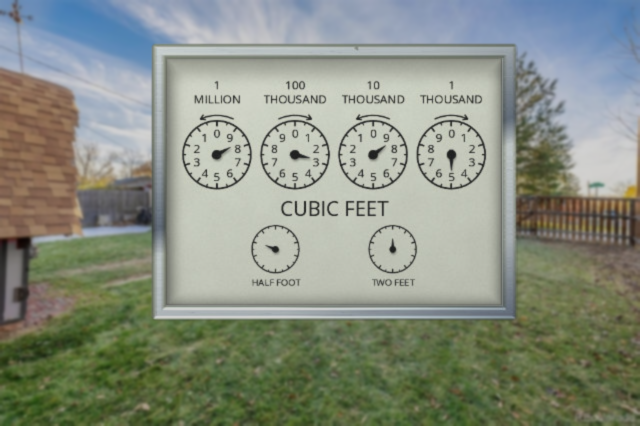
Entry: 828500ft³
